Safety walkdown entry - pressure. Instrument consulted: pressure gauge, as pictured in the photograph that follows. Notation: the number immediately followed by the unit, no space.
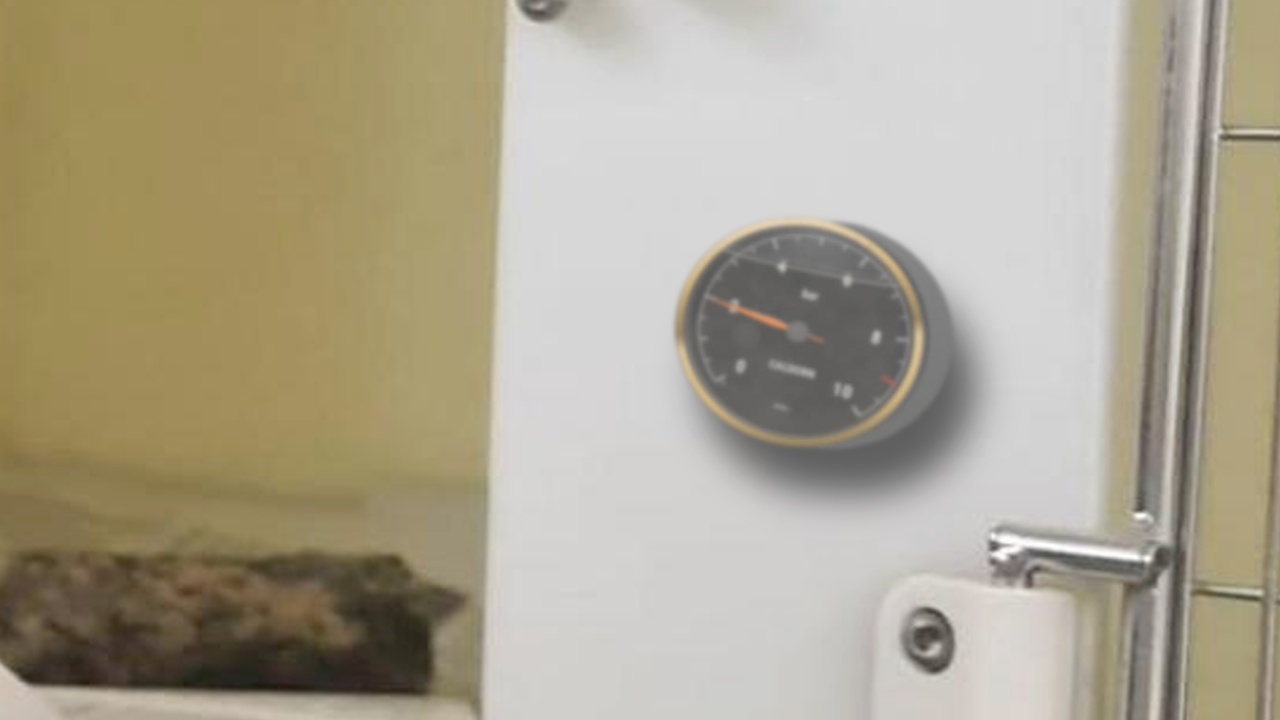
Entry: 2bar
